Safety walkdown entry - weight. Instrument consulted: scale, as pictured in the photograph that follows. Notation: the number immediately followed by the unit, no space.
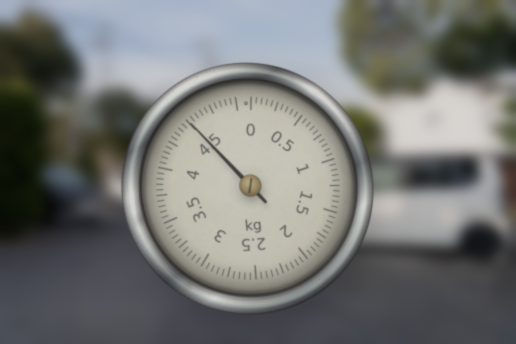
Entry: 4.5kg
